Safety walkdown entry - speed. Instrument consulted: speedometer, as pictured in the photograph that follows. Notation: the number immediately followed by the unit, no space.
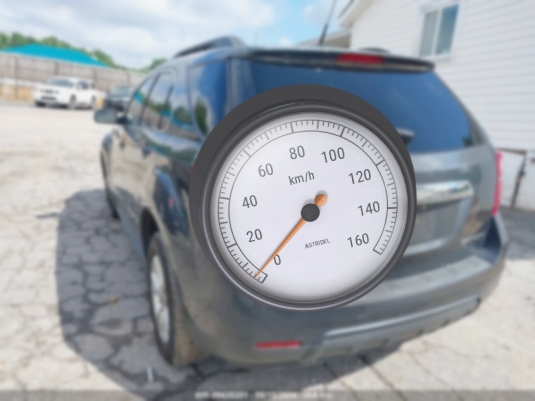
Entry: 4km/h
